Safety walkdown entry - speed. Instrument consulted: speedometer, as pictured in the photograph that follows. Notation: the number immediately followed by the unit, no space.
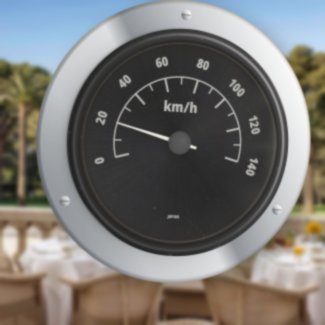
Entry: 20km/h
